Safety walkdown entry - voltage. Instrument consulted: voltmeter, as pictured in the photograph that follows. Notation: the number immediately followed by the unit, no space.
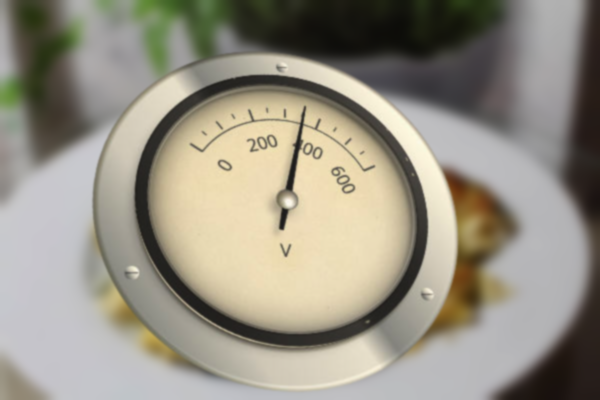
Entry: 350V
